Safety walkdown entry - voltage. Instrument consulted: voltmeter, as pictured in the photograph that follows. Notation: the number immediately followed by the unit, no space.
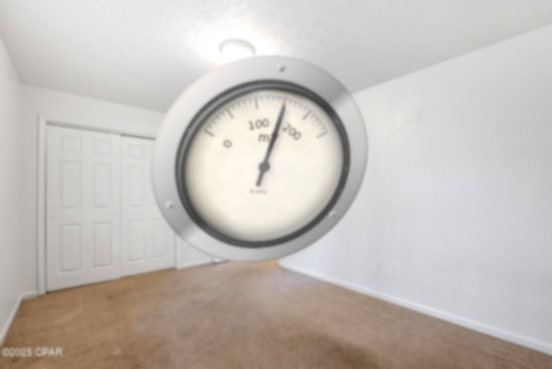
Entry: 150mV
